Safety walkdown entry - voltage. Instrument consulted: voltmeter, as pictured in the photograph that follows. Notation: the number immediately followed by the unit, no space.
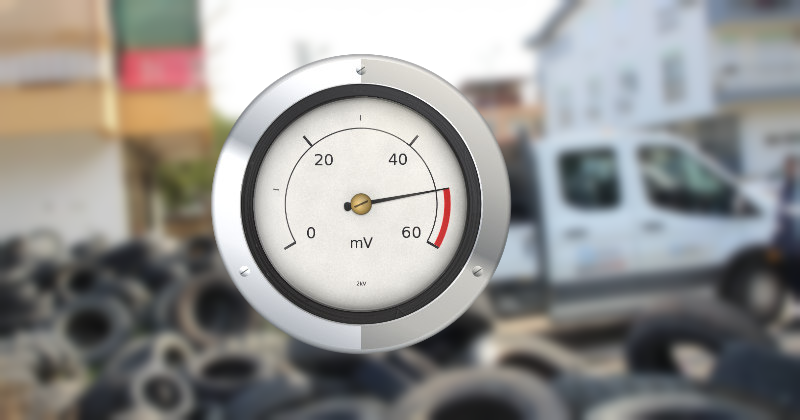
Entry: 50mV
